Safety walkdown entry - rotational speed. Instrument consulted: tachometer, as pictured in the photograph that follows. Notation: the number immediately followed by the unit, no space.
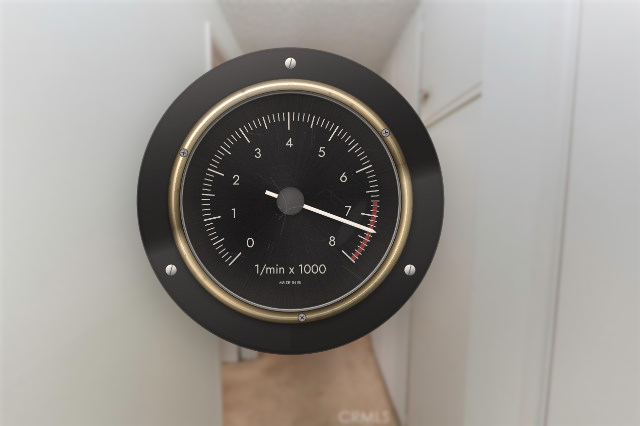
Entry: 7300rpm
